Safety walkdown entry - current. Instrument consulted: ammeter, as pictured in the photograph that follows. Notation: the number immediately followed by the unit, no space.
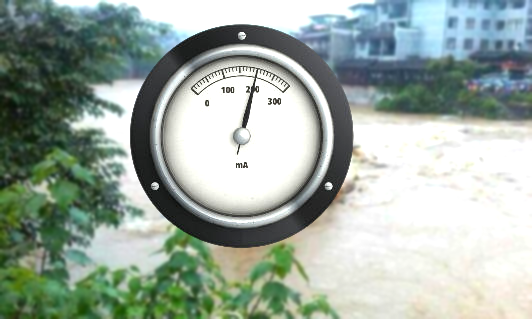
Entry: 200mA
